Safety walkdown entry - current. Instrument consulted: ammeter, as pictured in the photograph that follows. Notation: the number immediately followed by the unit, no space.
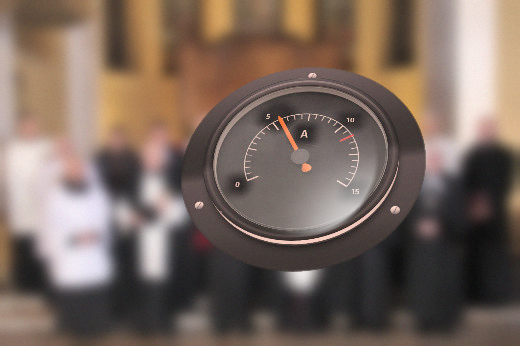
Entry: 5.5A
